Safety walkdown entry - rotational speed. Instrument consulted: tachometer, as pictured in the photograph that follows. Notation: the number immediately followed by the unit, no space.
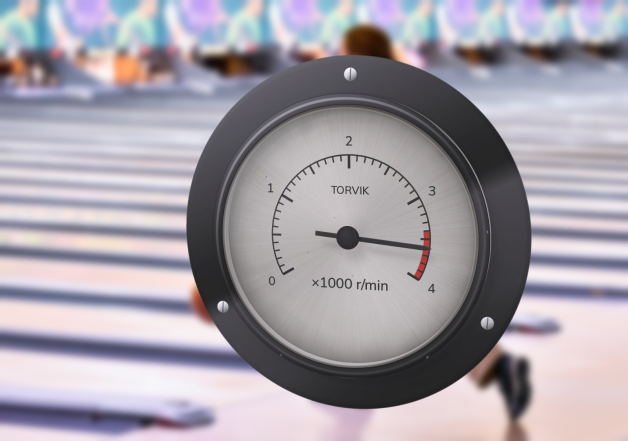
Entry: 3600rpm
